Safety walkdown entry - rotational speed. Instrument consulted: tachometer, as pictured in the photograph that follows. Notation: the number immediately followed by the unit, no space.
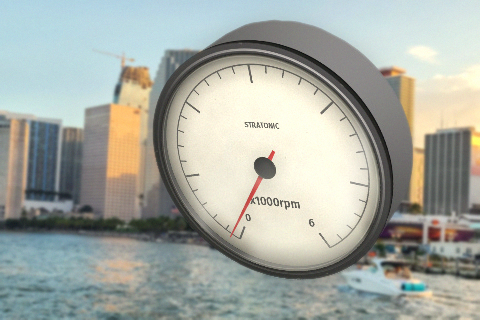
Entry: 100rpm
